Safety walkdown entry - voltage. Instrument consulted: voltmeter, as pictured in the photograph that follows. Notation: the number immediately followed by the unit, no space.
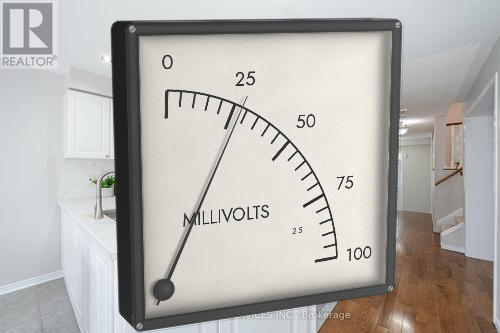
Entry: 27.5mV
